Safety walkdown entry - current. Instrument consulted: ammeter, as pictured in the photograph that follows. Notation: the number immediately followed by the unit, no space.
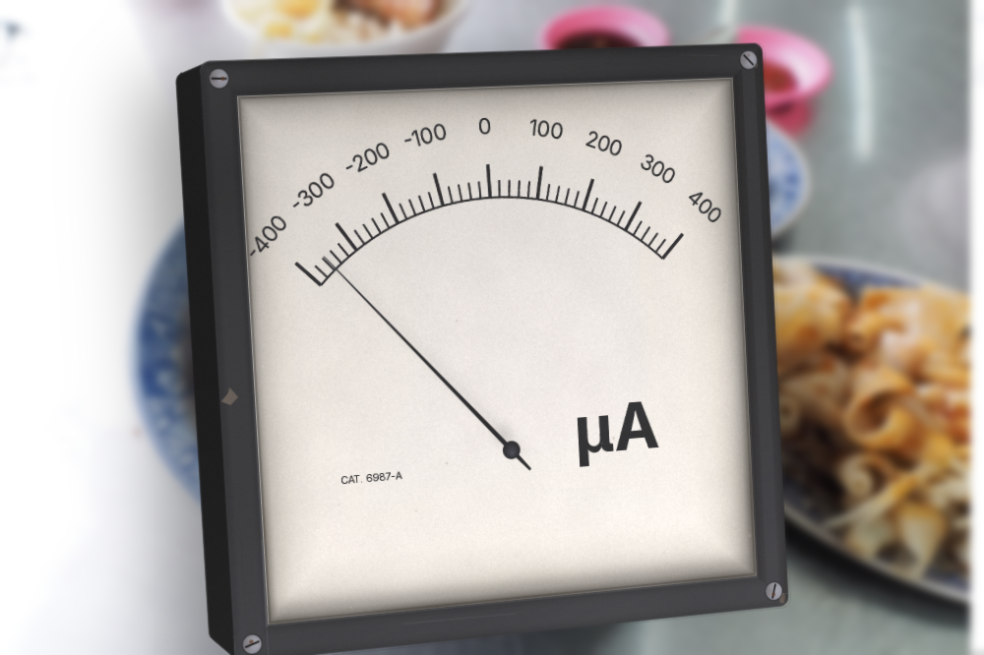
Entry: -360µA
